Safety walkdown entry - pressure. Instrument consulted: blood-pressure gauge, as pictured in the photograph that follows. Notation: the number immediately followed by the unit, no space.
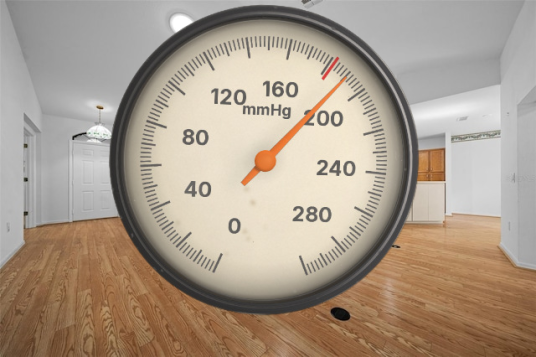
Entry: 190mmHg
